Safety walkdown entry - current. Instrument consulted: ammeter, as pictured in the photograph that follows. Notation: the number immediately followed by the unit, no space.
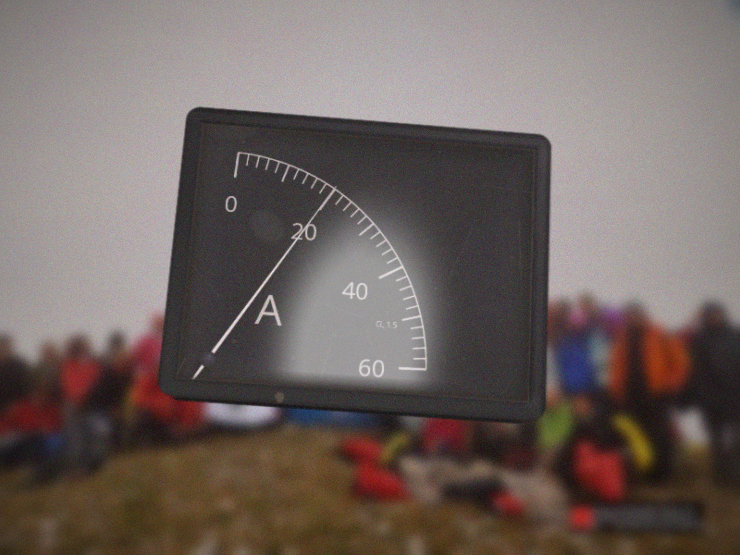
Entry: 20A
